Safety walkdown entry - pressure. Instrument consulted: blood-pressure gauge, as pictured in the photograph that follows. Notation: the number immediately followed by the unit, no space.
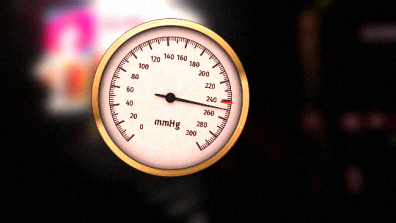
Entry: 250mmHg
